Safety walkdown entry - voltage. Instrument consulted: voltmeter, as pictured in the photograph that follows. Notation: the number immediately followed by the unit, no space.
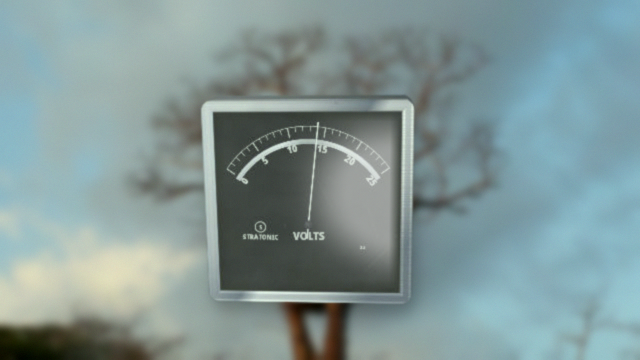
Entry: 14V
